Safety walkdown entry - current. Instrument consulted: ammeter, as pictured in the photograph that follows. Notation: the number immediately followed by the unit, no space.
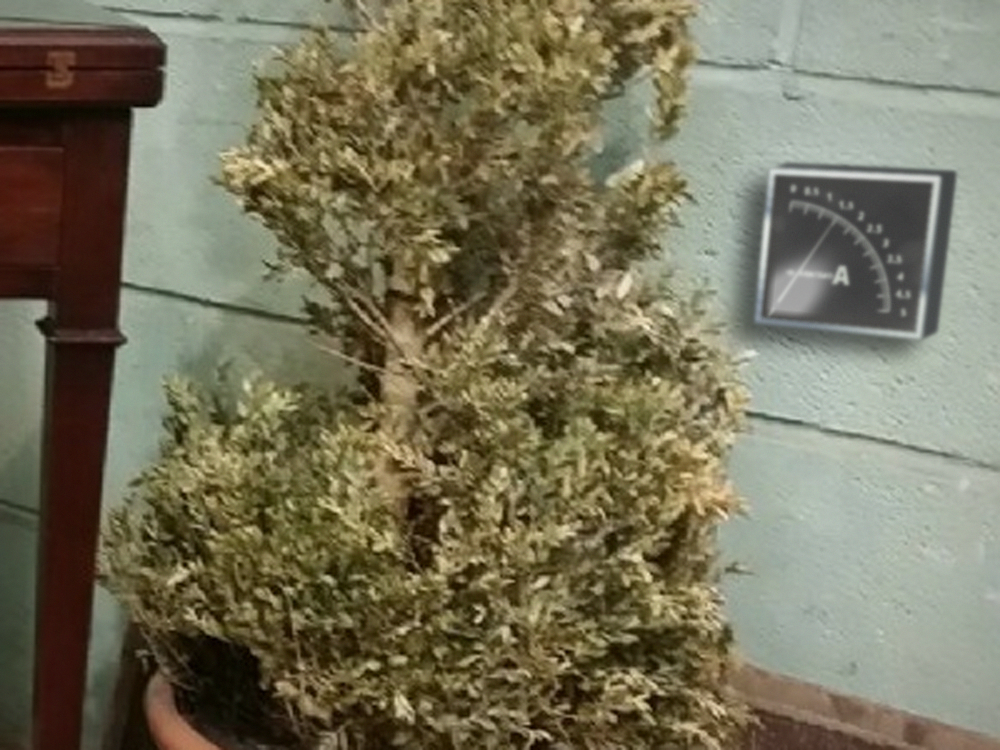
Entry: 1.5A
